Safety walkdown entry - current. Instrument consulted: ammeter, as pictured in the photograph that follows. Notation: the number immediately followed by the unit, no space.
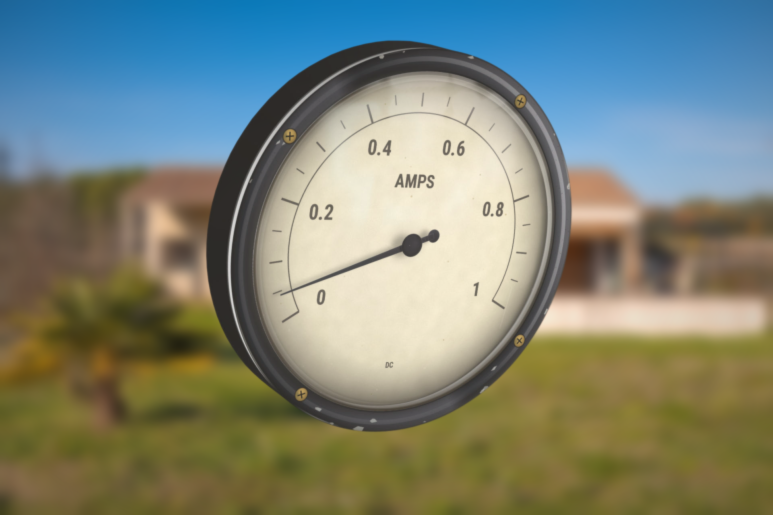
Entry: 0.05A
